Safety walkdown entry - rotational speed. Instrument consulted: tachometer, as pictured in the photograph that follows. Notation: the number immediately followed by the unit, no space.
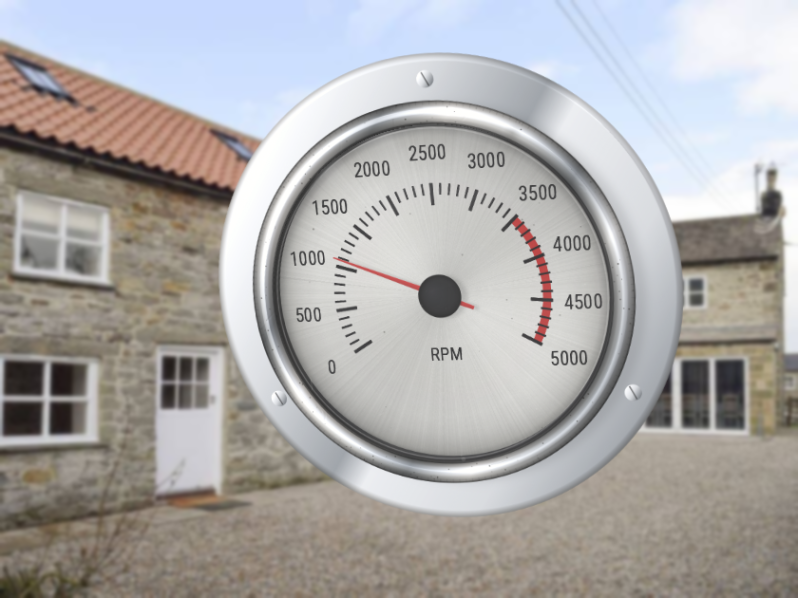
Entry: 1100rpm
